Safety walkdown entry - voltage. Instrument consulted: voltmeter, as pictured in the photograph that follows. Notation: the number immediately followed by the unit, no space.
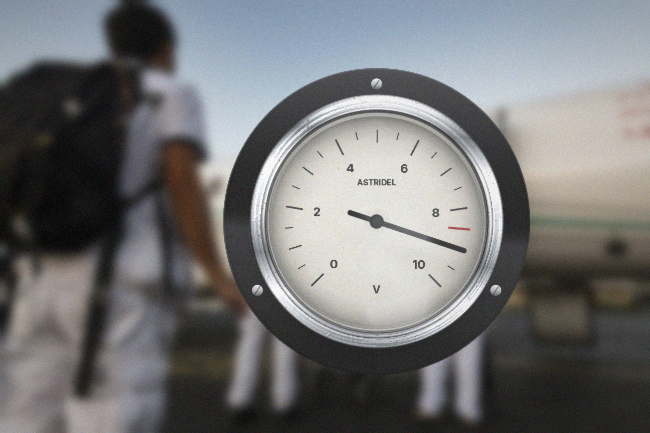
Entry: 9V
